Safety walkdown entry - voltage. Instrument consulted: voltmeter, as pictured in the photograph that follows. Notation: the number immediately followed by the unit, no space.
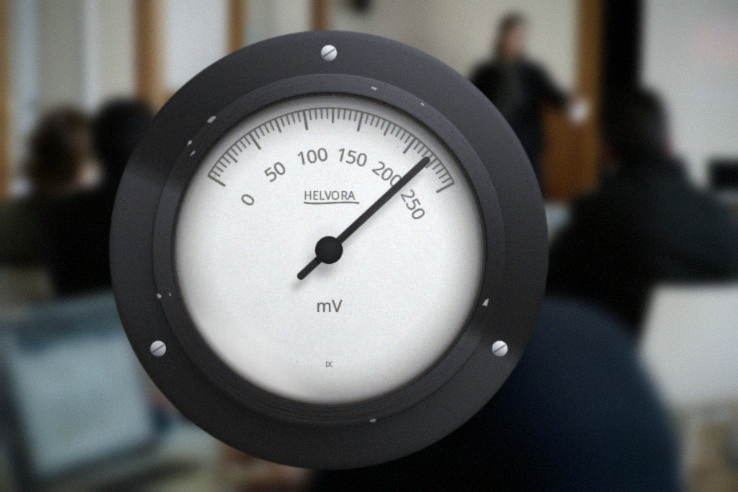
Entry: 220mV
